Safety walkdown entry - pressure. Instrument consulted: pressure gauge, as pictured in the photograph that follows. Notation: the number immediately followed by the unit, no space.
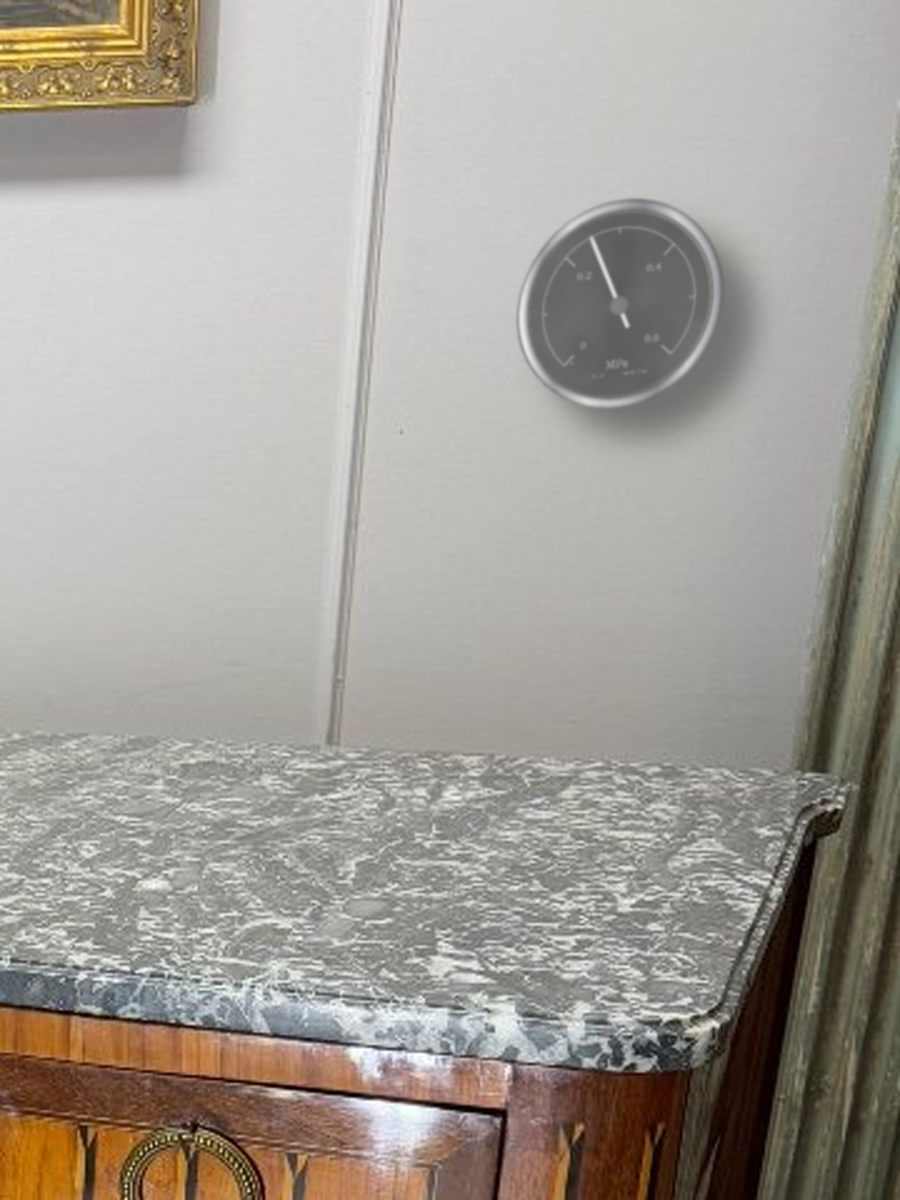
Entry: 0.25MPa
